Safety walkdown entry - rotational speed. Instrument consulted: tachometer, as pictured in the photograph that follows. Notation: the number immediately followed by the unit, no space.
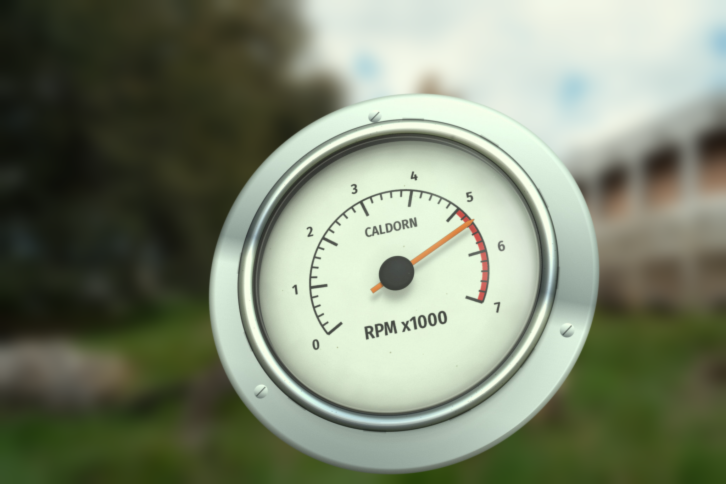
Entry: 5400rpm
